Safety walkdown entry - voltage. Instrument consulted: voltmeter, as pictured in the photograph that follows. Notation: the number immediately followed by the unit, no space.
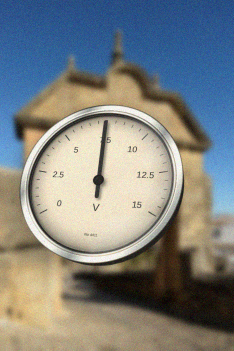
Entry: 7.5V
